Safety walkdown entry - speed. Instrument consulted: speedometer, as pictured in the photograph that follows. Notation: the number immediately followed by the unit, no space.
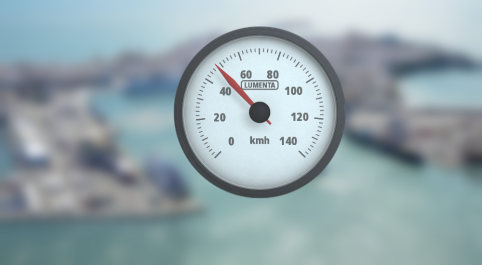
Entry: 48km/h
